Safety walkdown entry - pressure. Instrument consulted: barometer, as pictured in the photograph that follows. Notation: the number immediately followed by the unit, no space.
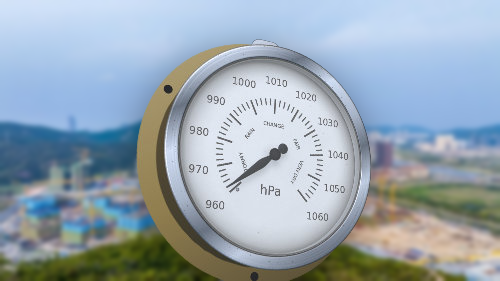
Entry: 962hPa
